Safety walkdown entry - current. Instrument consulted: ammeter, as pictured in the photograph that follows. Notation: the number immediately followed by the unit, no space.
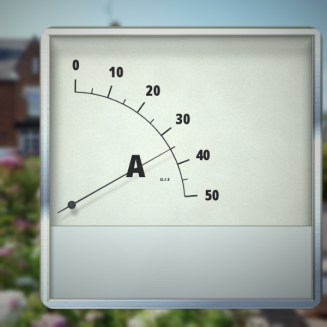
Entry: 35A
